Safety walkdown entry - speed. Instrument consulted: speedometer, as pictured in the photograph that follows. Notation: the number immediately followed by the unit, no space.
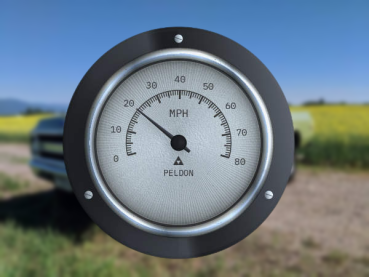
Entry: 20mph
